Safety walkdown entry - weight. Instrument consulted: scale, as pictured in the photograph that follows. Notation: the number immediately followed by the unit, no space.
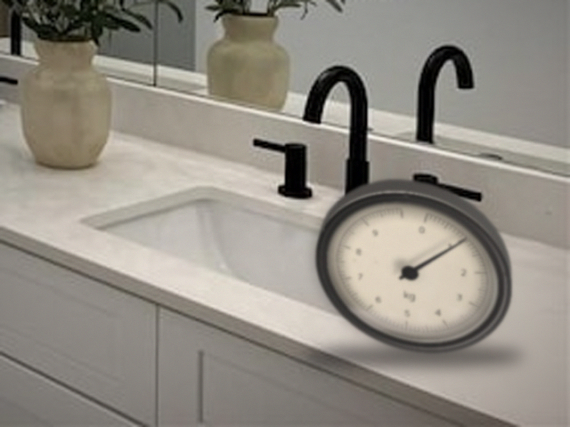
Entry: 1kg
